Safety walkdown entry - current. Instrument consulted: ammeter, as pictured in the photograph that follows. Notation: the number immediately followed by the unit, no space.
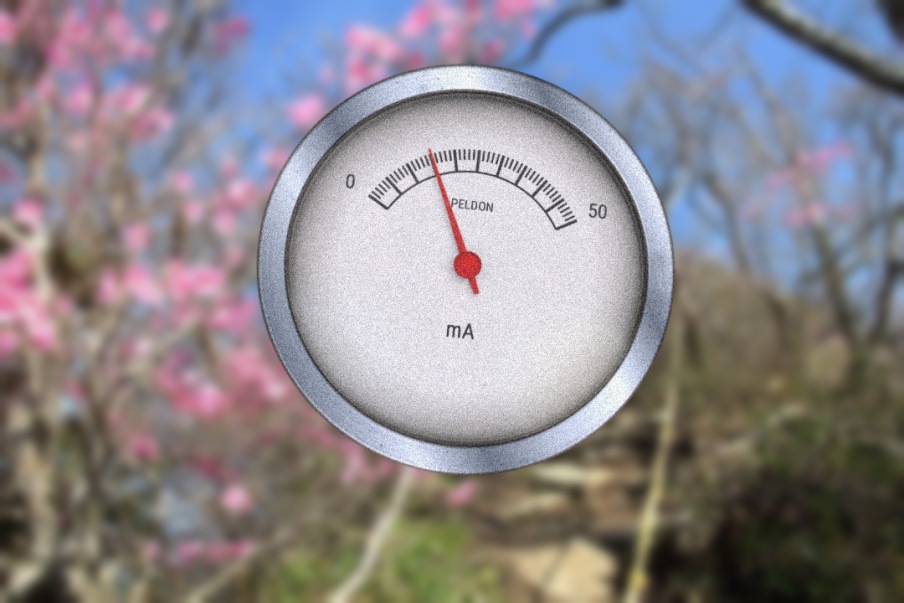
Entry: 15mA
